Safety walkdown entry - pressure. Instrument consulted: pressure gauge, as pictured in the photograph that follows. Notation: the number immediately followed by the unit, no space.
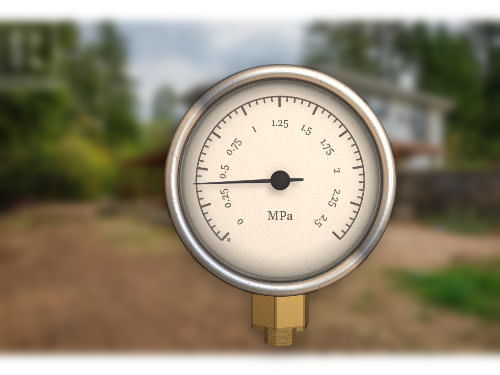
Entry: 0.4MPa
